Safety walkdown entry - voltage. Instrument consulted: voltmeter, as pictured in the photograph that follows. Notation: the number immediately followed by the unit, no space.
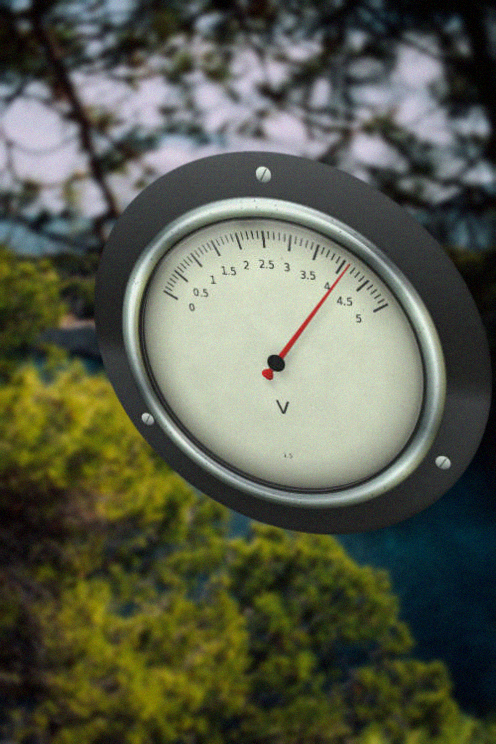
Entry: 4.1V
